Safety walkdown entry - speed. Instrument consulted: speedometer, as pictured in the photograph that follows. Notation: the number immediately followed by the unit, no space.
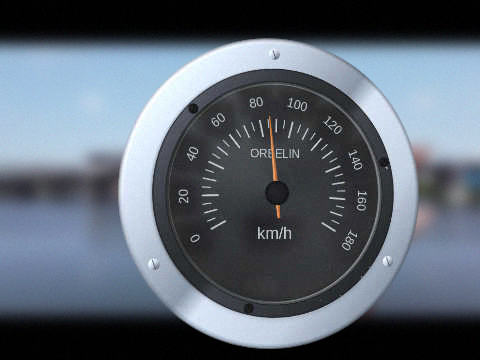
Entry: 85km/h
